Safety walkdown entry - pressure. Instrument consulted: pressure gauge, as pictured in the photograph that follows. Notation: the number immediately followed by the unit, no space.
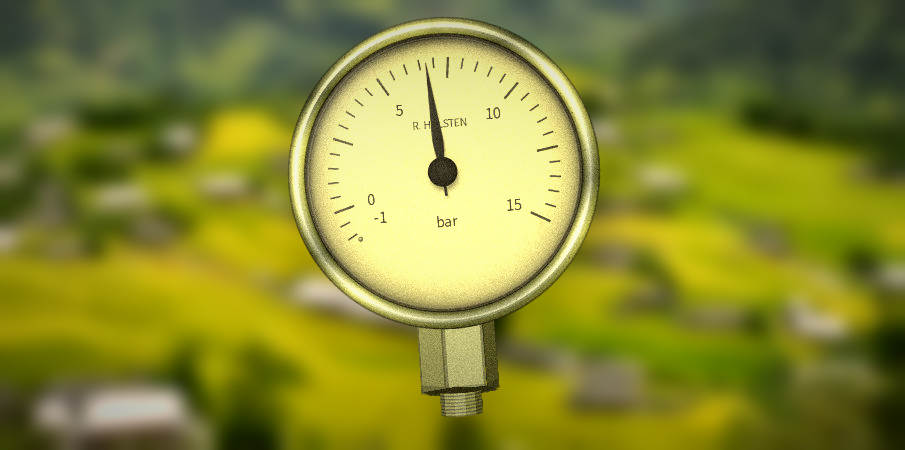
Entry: 6.75bar
